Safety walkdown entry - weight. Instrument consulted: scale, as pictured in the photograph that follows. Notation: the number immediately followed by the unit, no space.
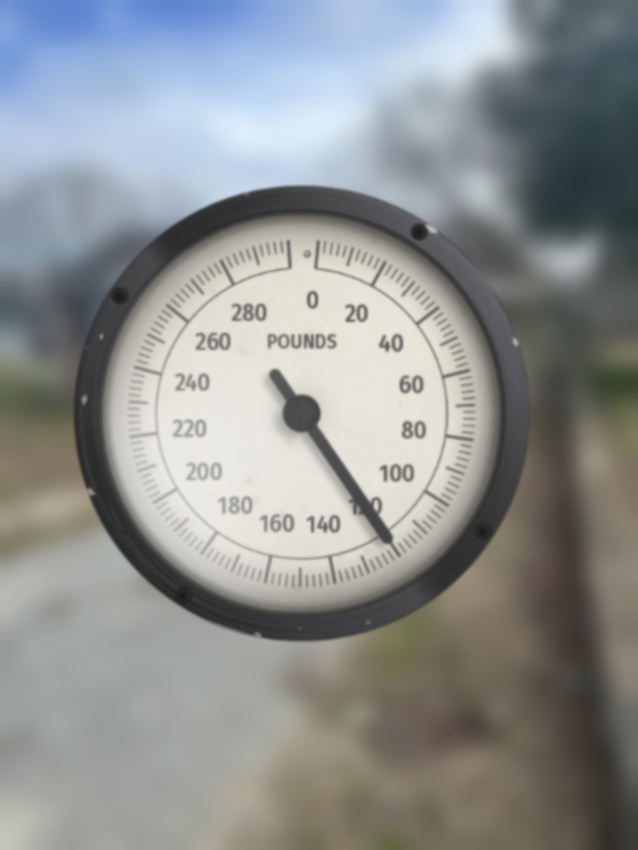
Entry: 120lb
